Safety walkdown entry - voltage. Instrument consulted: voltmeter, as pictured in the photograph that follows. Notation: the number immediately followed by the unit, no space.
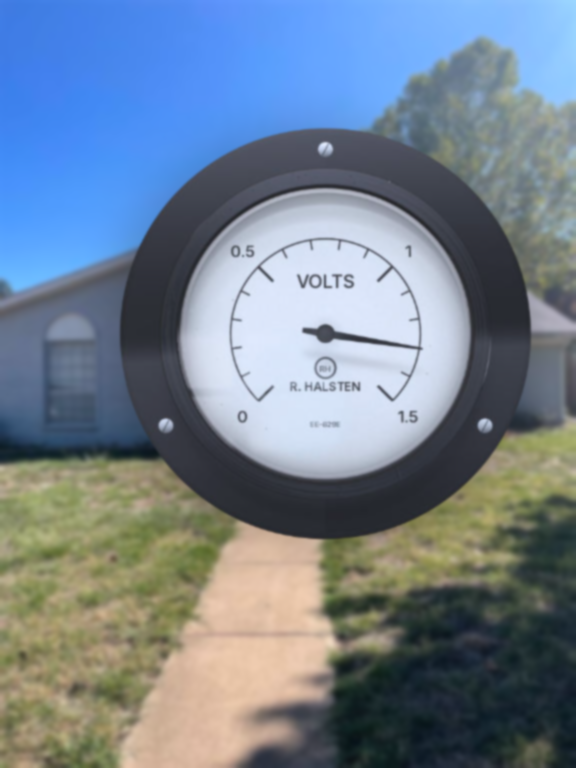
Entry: 1.3V
